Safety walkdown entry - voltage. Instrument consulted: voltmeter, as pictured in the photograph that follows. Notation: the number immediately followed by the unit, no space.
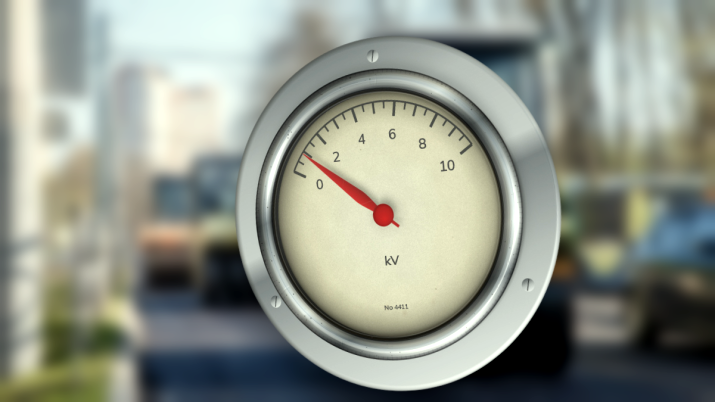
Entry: 1kV
